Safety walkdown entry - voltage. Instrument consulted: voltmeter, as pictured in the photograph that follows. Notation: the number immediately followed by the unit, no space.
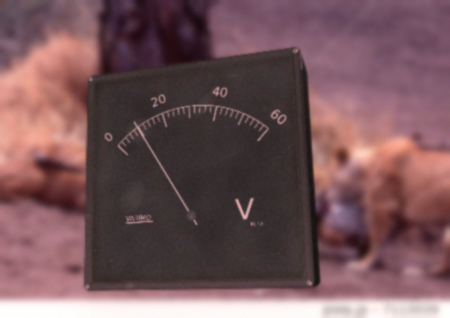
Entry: 10V
